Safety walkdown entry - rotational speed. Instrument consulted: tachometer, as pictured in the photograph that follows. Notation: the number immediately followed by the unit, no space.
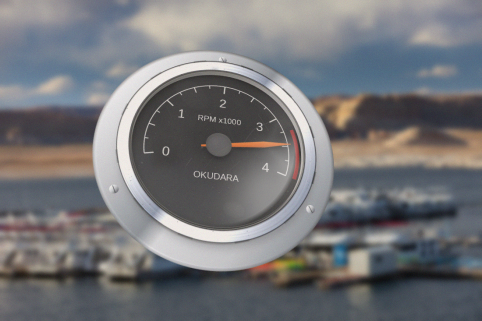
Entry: 3500rpm
